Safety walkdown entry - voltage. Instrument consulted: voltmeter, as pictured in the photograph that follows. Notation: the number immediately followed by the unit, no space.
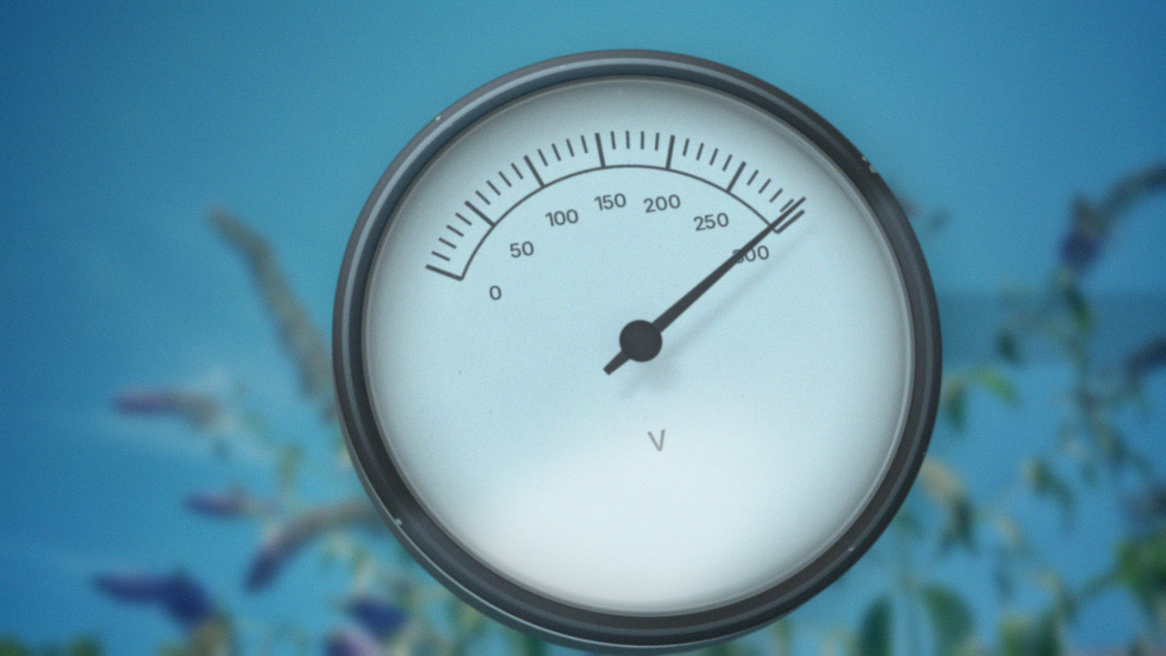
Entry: 295V
